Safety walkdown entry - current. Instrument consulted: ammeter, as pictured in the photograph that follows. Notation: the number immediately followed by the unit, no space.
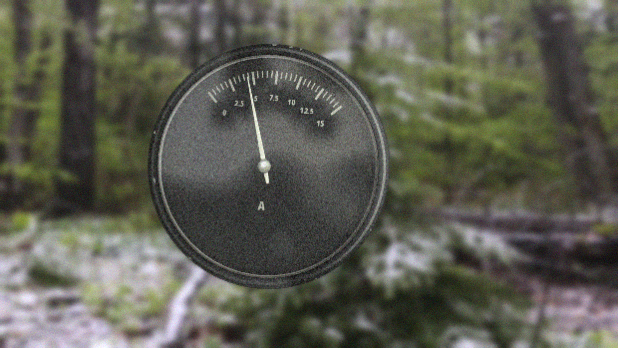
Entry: 4.5A
